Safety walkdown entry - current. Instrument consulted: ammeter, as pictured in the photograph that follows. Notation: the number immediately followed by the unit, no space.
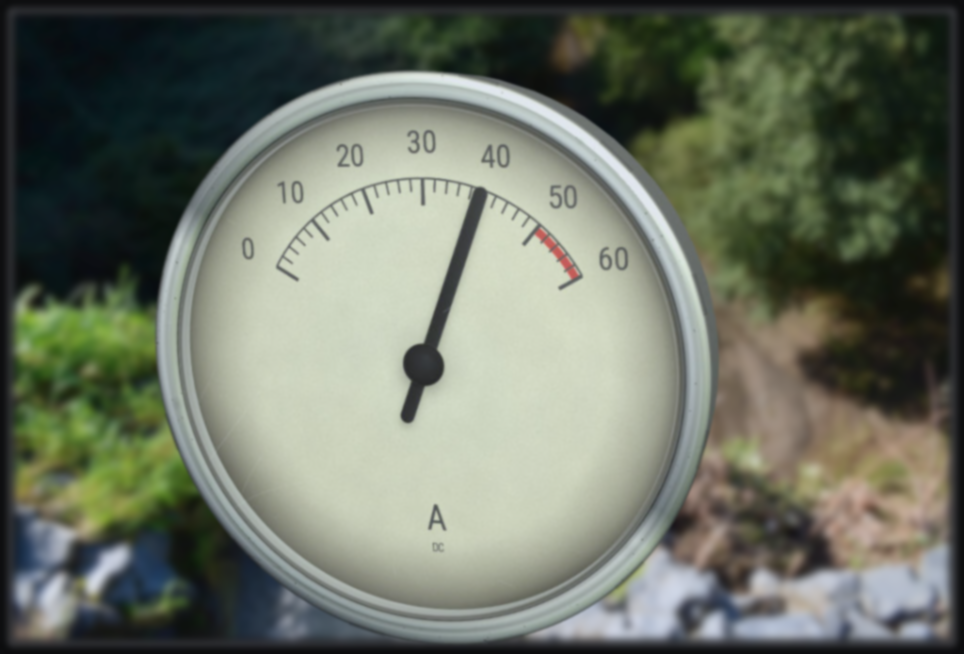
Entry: 40A
